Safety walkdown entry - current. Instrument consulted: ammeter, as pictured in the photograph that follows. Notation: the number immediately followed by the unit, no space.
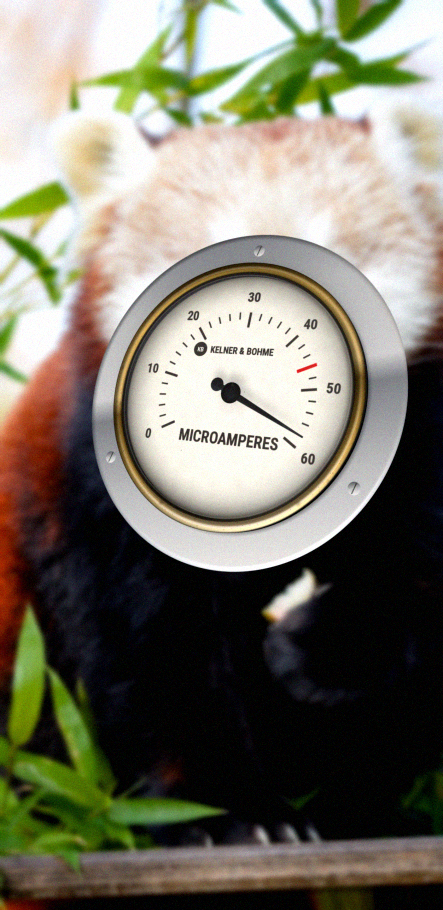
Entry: 58µA
